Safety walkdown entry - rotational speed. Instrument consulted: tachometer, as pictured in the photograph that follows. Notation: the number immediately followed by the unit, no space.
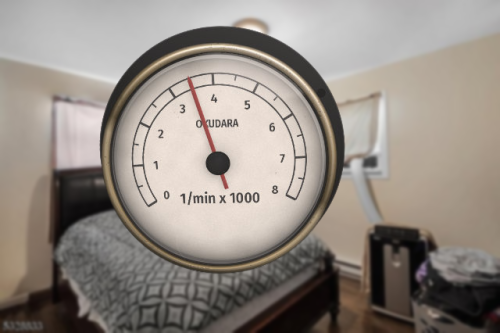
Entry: 3500rpm
